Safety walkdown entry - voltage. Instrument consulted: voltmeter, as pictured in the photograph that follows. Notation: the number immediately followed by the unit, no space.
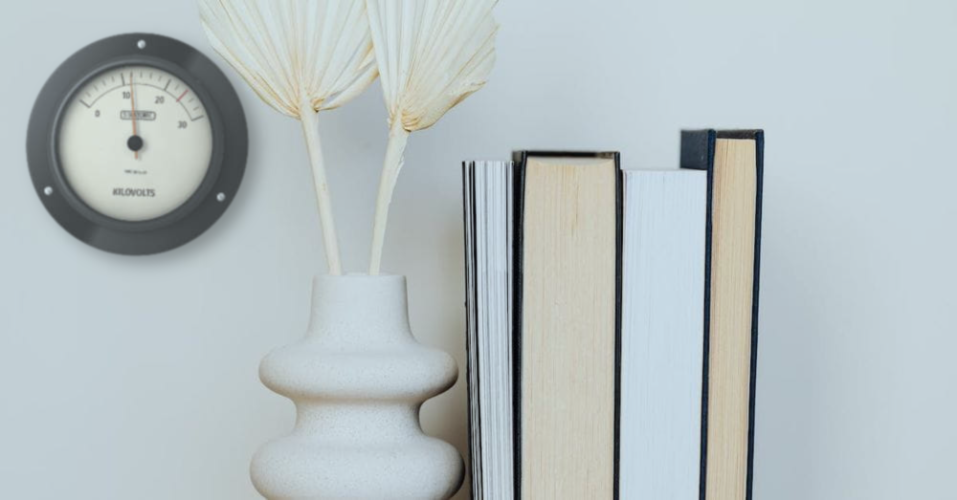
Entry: 12kV
